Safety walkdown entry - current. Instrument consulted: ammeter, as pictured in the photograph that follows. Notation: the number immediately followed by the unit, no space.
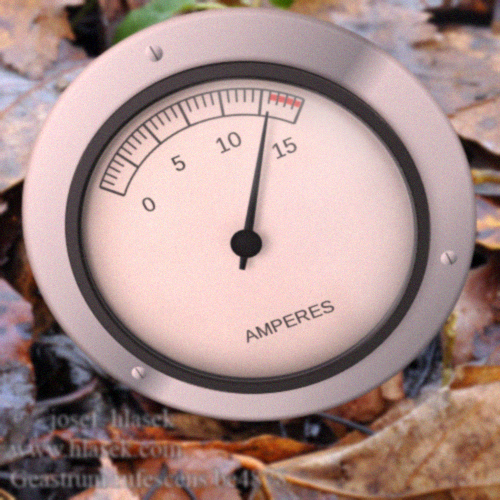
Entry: 13A
